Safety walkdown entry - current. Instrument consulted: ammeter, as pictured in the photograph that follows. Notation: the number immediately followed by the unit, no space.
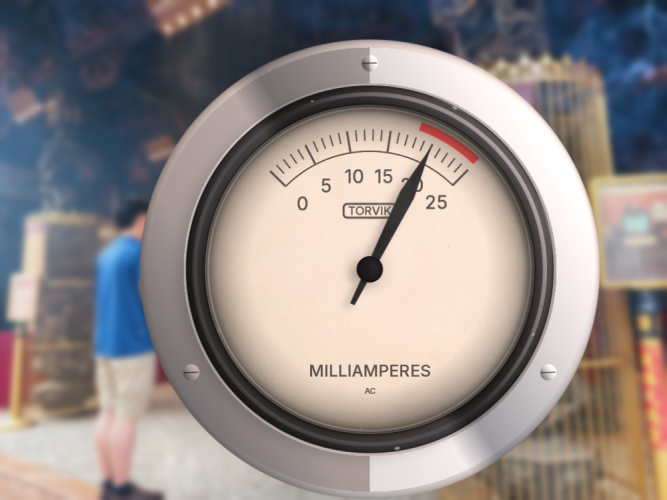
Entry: 20mA
